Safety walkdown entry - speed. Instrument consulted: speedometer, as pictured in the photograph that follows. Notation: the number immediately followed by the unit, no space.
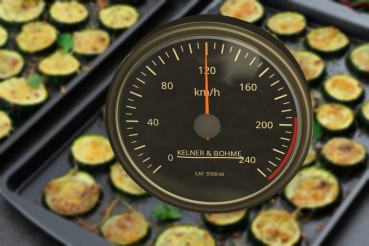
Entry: 120km/h
